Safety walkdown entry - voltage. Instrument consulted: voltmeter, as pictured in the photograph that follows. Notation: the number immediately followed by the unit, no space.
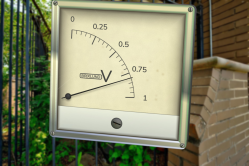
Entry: 0.8V
